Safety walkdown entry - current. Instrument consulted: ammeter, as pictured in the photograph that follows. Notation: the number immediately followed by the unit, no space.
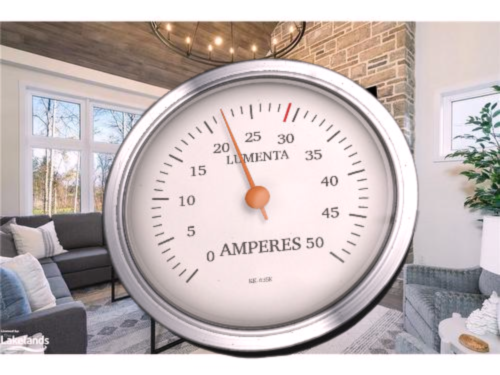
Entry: 22A
